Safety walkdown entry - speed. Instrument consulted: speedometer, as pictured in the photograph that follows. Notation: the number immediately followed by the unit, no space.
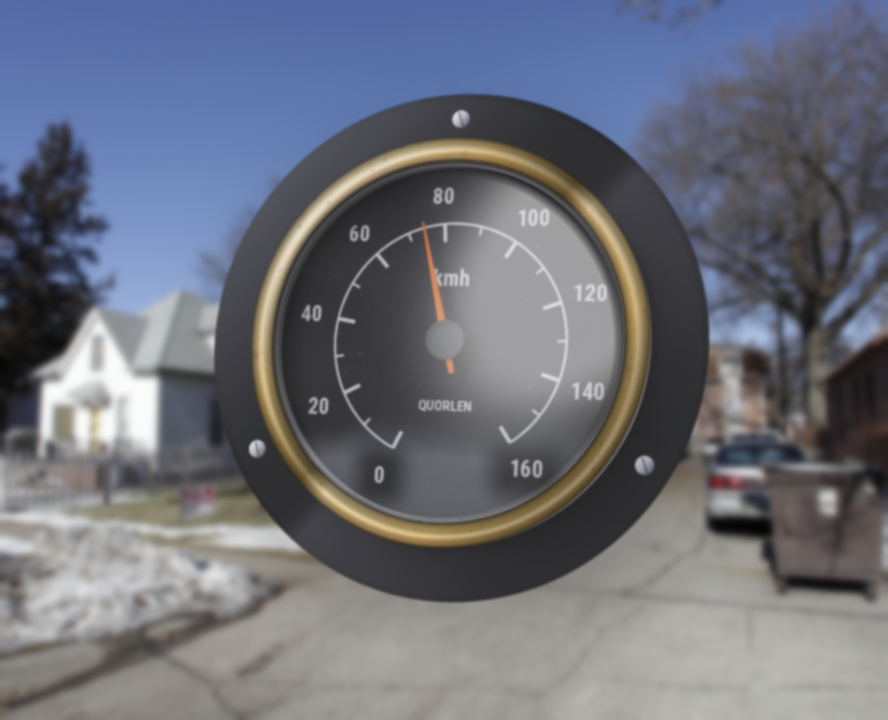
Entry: 75km/h
